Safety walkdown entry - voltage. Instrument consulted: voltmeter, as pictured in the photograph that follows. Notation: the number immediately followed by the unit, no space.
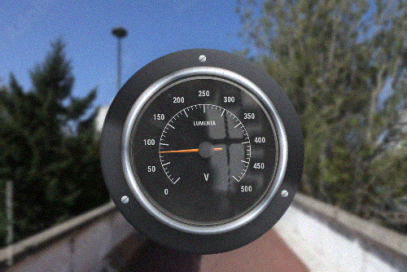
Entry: 80V
